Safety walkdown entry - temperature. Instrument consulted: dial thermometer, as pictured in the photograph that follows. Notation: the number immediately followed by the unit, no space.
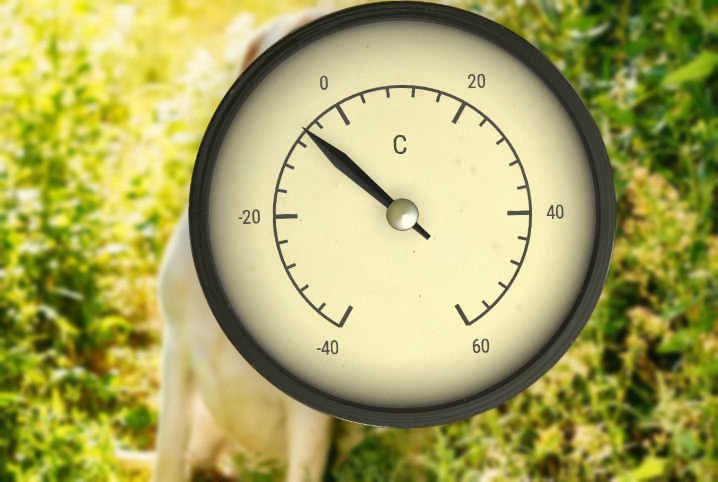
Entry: -6°C
